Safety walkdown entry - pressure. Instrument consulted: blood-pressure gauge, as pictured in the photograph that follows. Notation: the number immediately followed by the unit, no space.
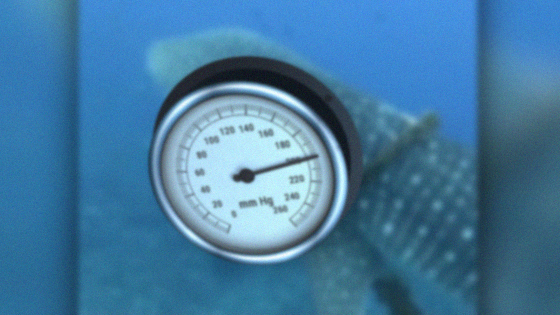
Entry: 200mmHg
